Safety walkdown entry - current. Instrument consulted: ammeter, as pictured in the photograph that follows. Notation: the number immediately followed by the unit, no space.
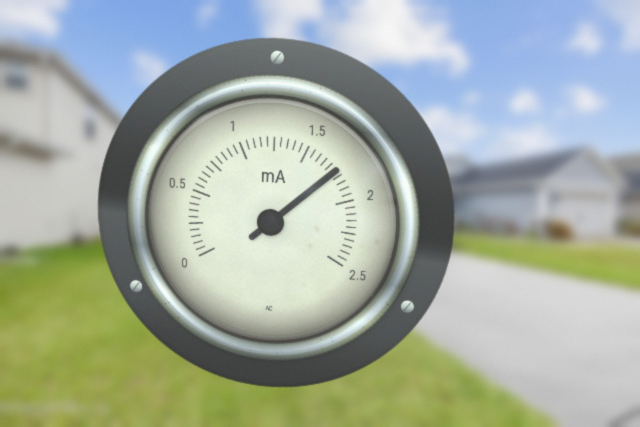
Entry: 1.75mA
